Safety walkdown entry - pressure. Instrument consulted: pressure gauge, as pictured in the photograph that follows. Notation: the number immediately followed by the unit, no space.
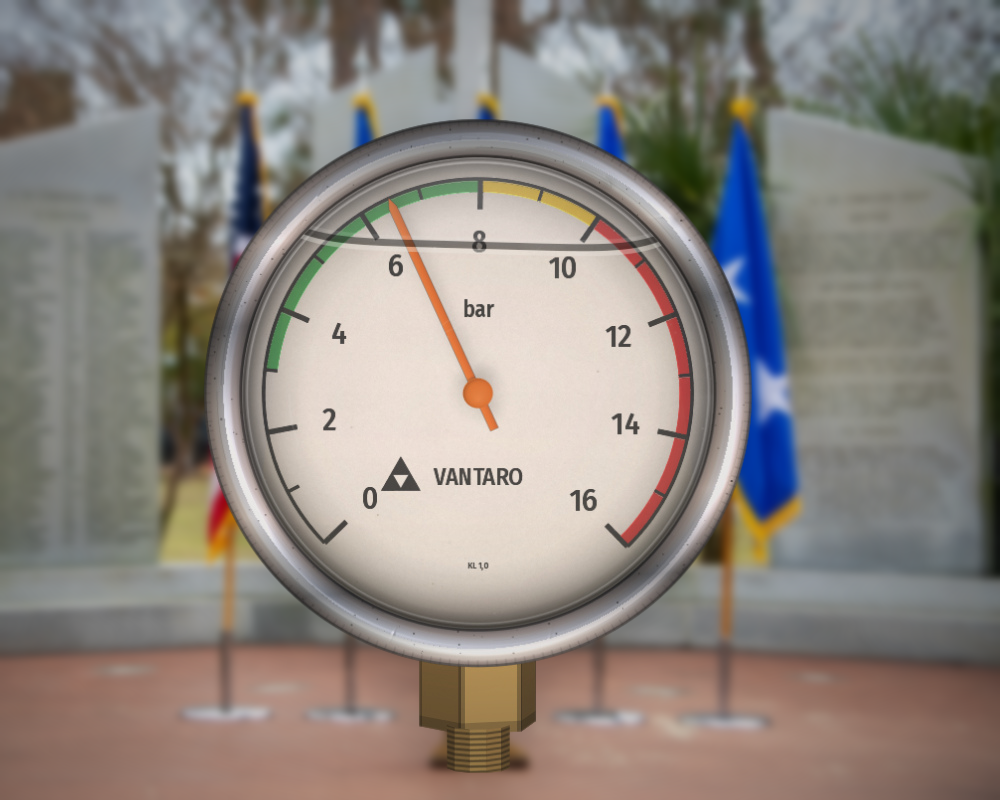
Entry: 6.5bar
